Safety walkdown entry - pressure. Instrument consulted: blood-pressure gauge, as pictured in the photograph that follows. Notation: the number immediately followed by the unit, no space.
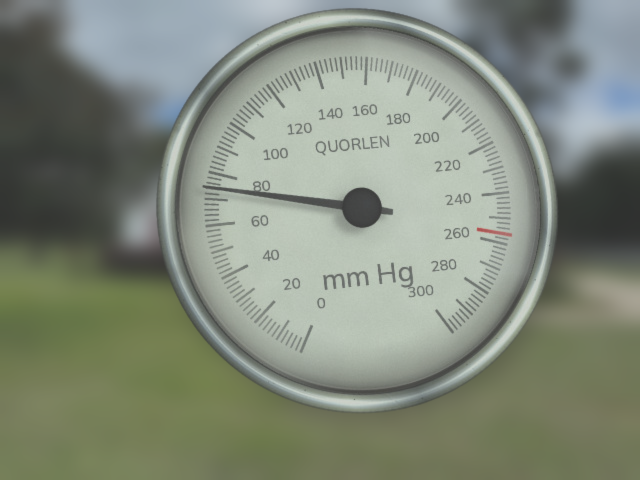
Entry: 74mmHg
